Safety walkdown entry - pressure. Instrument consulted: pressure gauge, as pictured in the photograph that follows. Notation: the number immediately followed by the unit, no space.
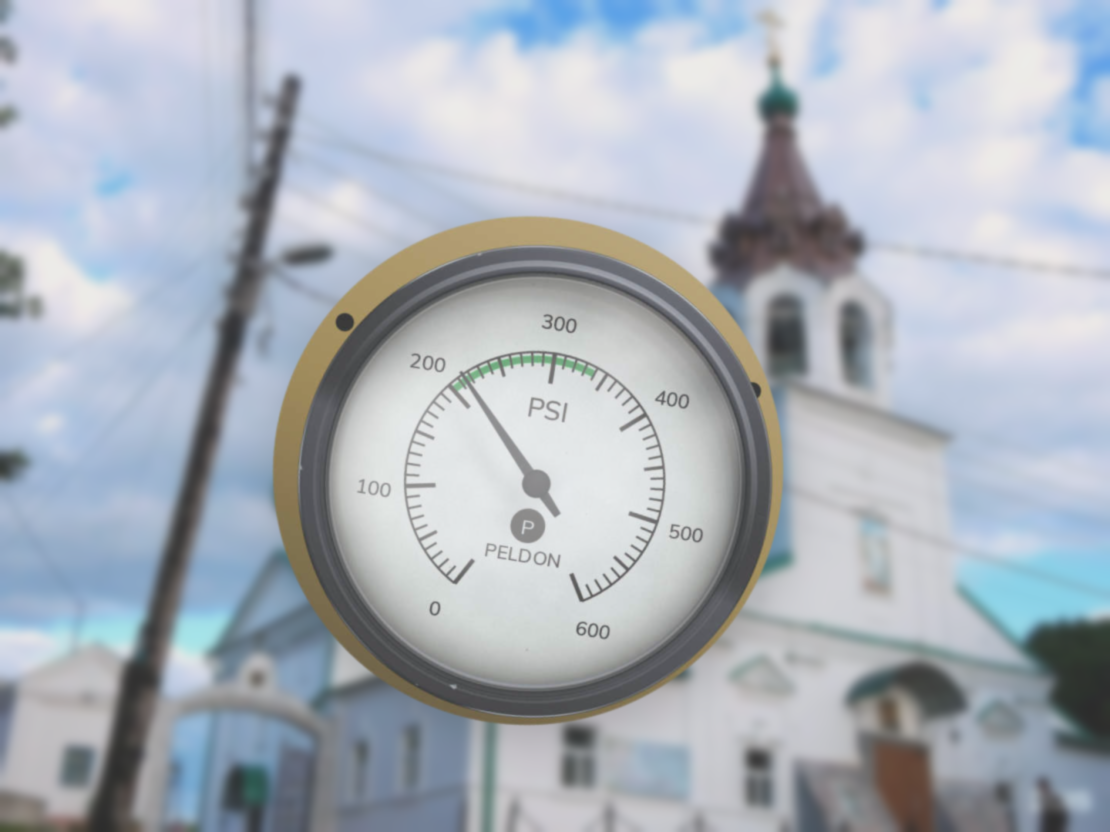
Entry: 215psi
